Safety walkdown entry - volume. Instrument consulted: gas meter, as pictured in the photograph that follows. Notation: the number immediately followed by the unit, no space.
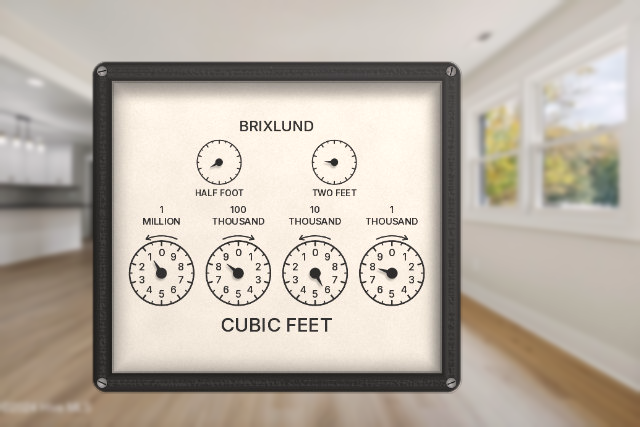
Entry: 85800ft³
